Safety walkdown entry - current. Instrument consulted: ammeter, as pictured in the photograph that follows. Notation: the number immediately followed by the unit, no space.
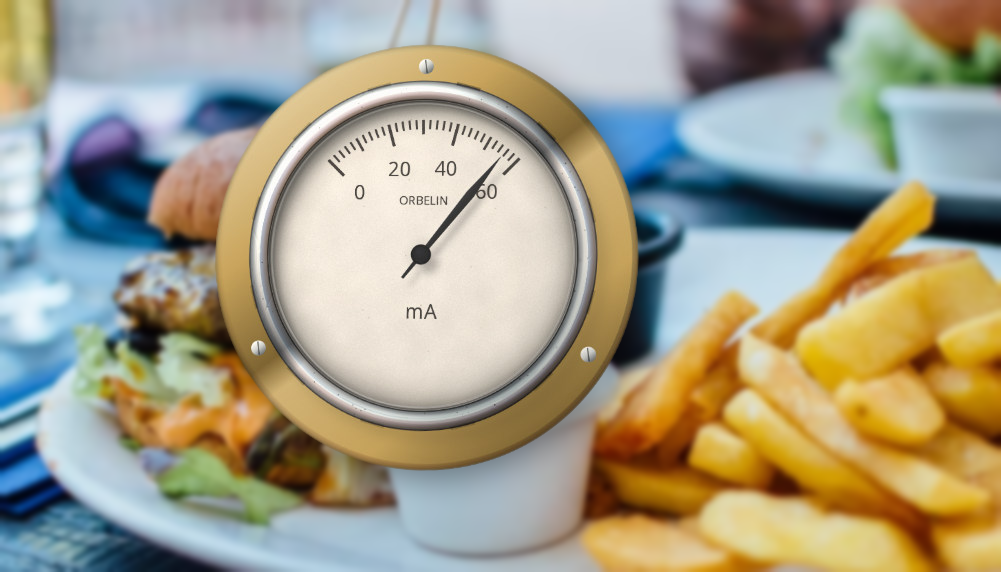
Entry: 56mA
